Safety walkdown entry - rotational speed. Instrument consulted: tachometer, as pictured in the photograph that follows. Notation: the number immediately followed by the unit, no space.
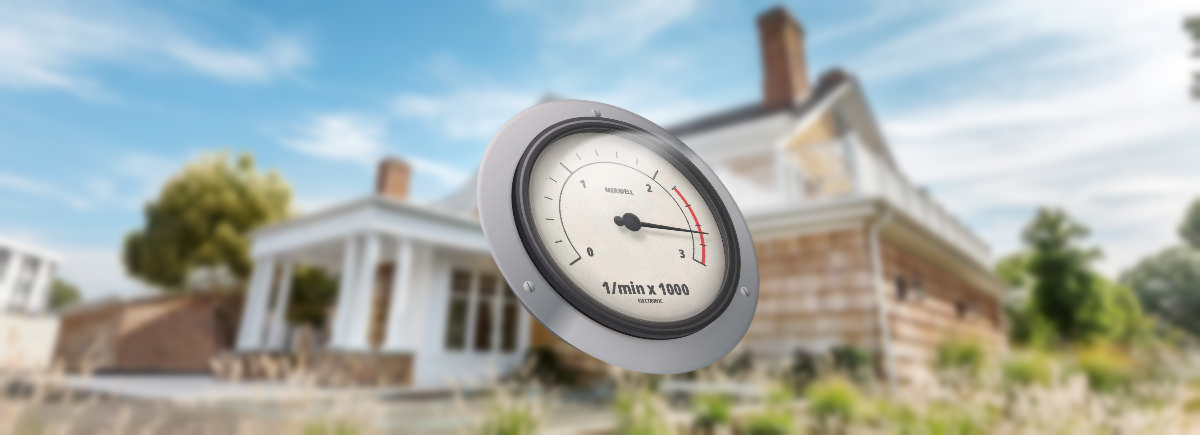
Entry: 2700rpm
